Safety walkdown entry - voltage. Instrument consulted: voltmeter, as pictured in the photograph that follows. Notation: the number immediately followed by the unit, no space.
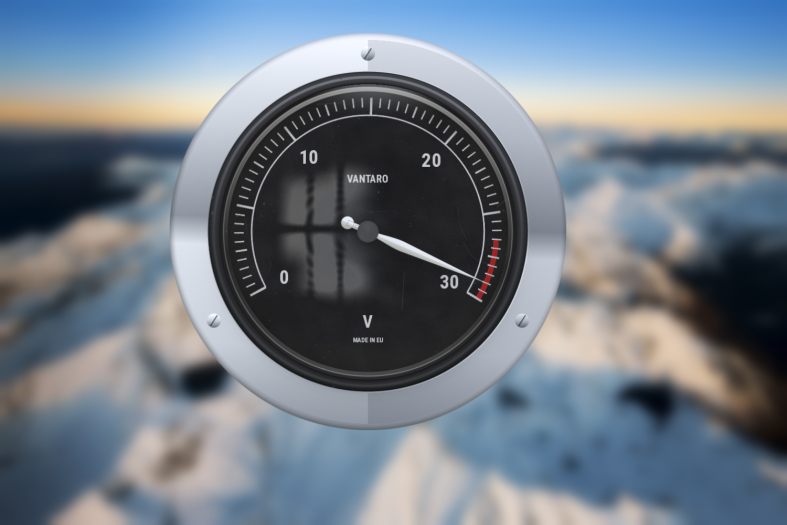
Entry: 29V
